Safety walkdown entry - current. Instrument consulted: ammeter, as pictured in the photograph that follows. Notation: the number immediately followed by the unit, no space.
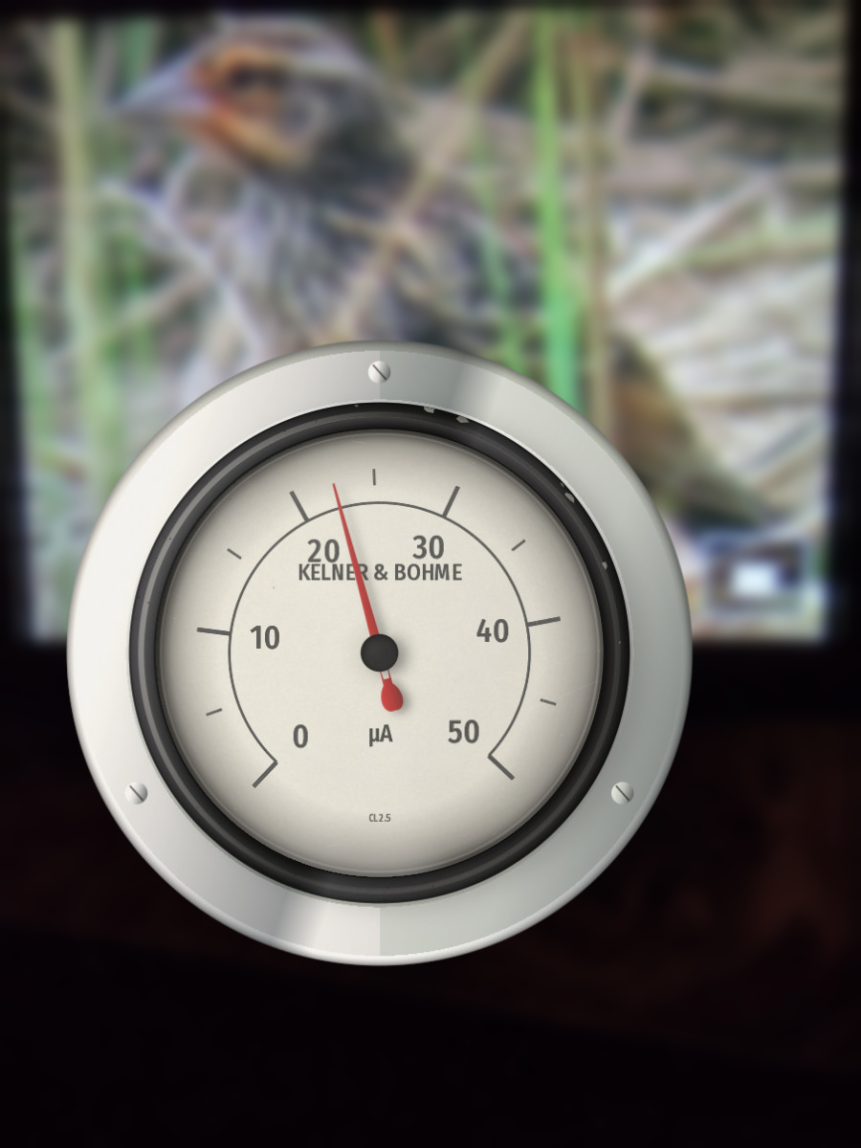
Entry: 22.5µA
